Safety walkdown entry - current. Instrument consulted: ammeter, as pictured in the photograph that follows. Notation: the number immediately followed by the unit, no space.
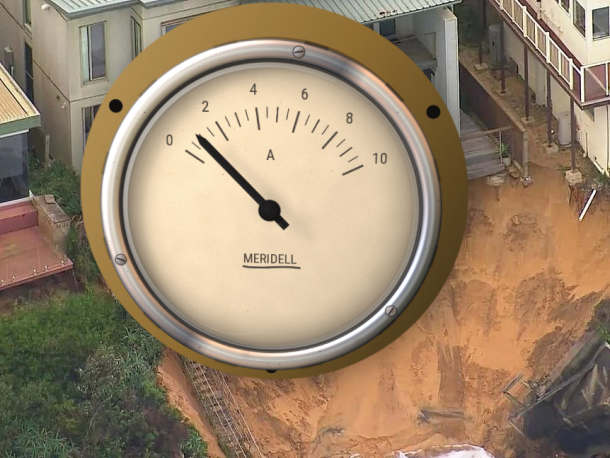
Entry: 1A
